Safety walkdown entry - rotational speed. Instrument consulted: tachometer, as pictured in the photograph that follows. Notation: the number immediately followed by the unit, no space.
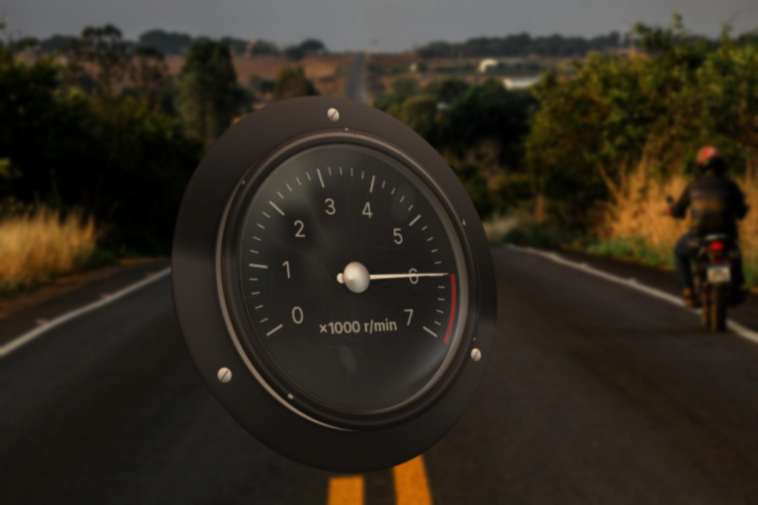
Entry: 6000rpm
